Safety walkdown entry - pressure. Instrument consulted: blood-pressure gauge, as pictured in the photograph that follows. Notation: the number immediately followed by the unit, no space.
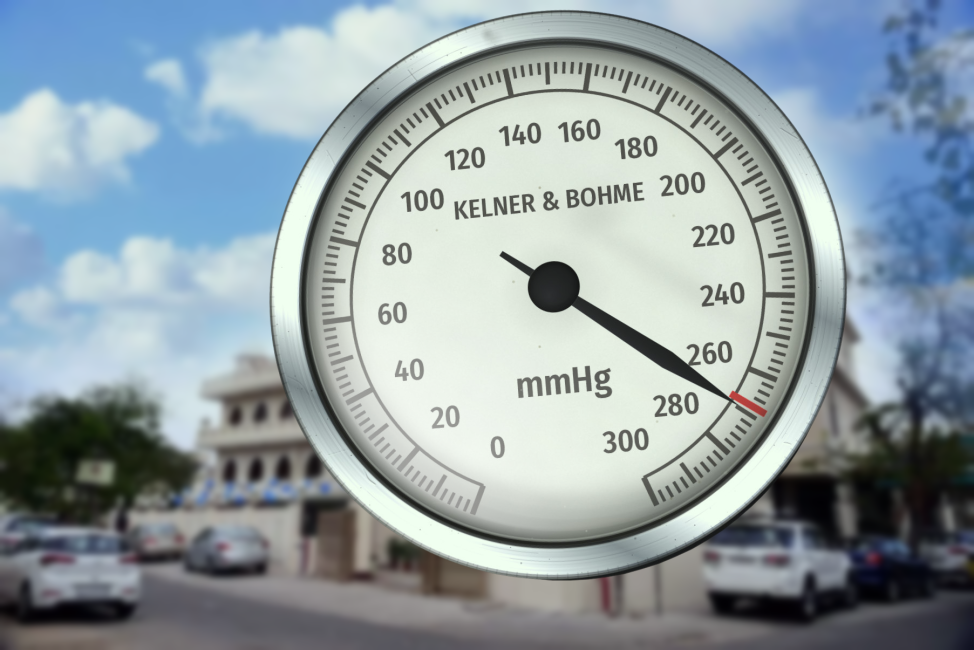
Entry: 270mmHg
